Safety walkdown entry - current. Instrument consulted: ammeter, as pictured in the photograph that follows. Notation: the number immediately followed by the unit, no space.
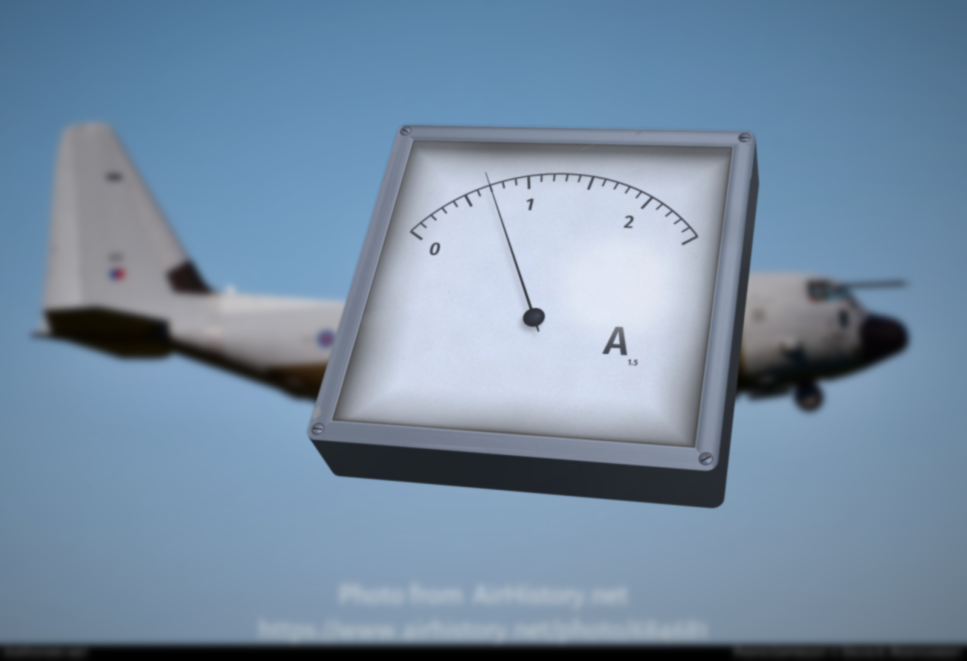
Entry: 0.7A
